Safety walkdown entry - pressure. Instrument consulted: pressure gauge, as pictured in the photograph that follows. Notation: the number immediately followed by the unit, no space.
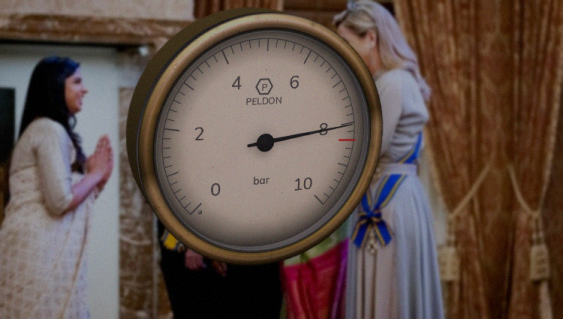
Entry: 8bar
